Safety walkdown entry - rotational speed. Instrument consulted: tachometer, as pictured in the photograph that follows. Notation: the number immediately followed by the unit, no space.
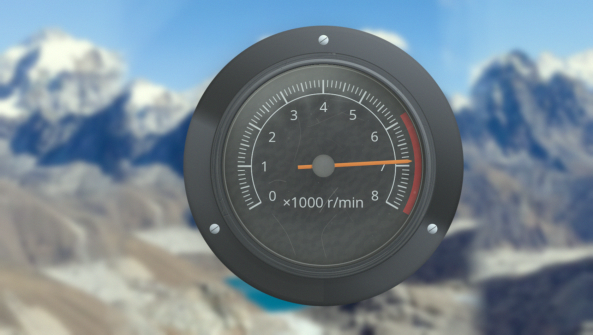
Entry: 6900rpm
